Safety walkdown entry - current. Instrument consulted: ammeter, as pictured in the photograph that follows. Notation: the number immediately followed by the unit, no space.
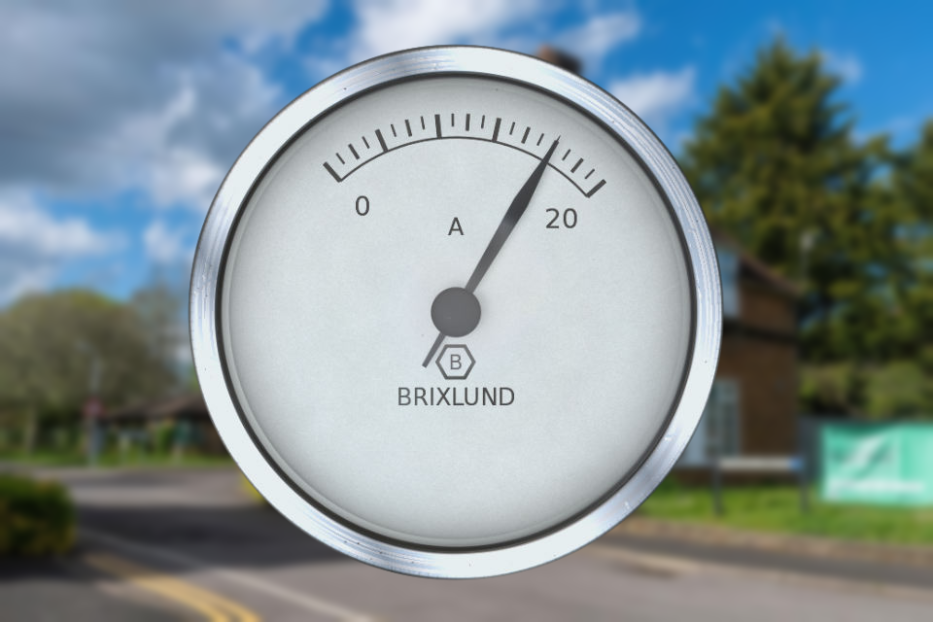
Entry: 16A
